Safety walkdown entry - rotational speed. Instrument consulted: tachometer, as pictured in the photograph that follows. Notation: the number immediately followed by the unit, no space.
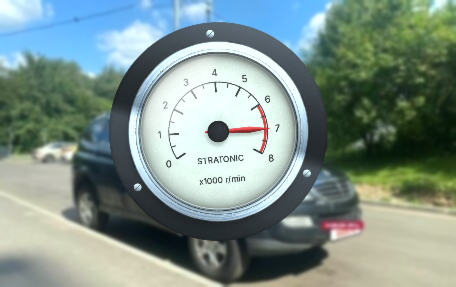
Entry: 7000rpm
